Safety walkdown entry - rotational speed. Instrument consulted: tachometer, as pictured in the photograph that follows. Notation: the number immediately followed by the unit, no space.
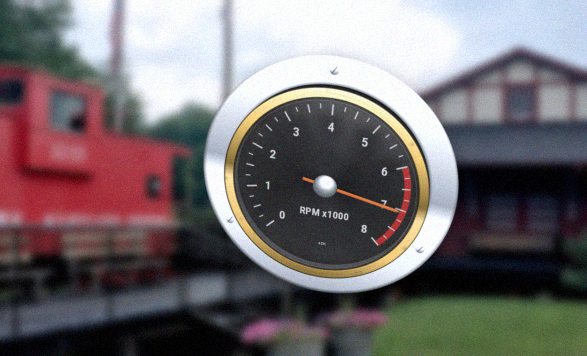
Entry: 7000rpm
